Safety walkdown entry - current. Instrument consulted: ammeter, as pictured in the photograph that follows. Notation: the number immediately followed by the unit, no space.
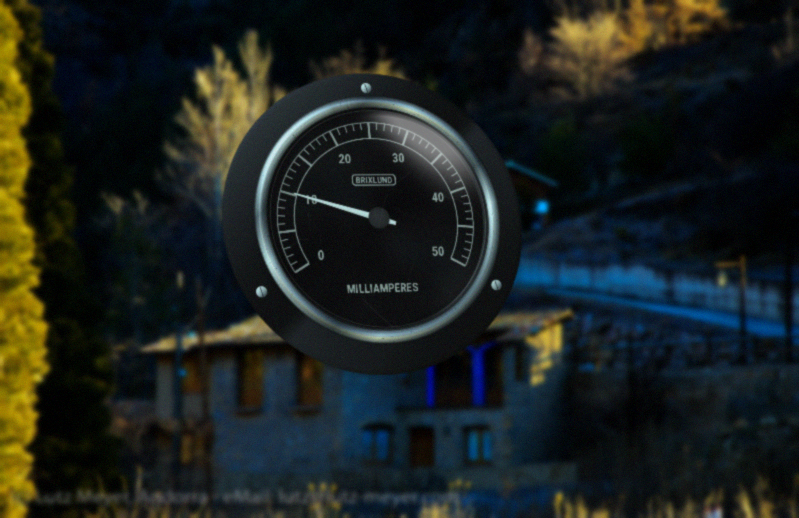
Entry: 10mA
